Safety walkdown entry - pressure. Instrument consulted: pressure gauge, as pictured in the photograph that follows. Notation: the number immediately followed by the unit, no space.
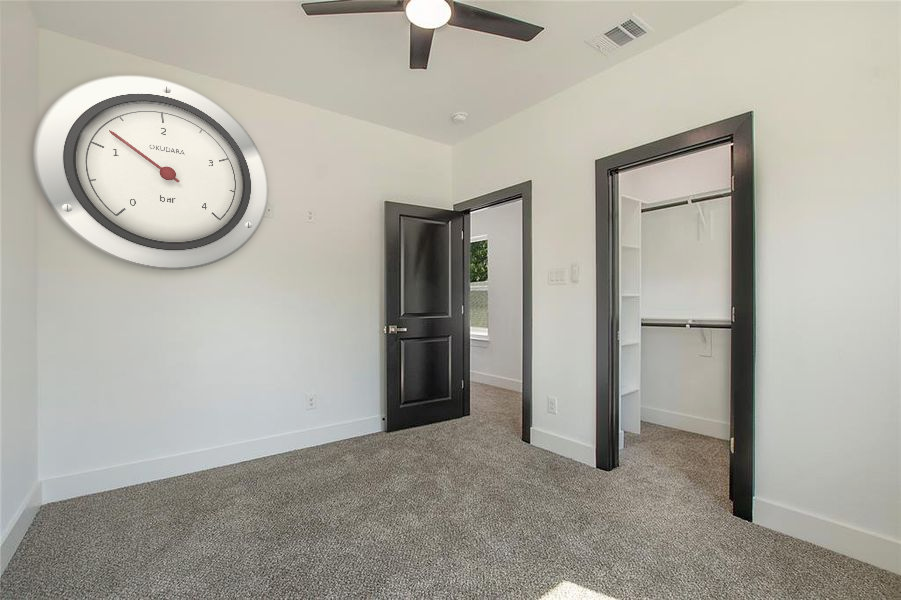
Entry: 1.25bar
